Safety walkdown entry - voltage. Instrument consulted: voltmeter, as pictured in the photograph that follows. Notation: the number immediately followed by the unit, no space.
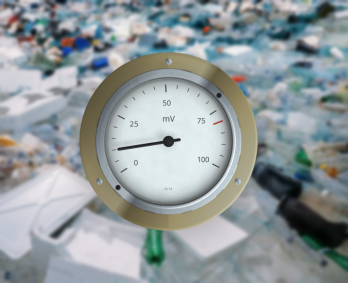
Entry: 10mV
